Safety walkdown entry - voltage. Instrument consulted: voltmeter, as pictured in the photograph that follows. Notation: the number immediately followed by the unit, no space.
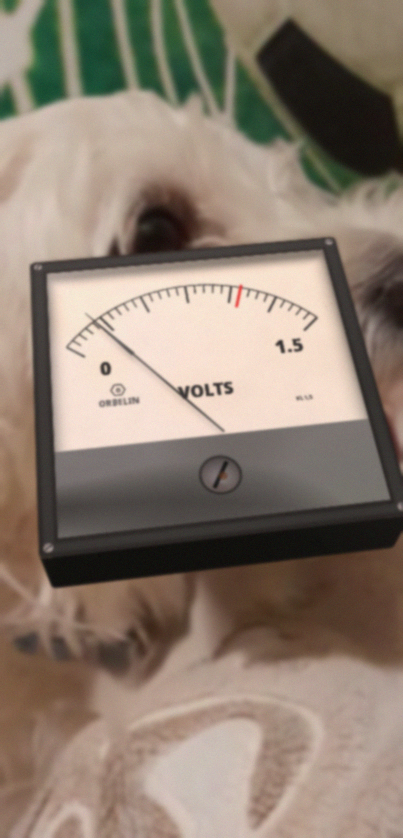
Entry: 0.2V
